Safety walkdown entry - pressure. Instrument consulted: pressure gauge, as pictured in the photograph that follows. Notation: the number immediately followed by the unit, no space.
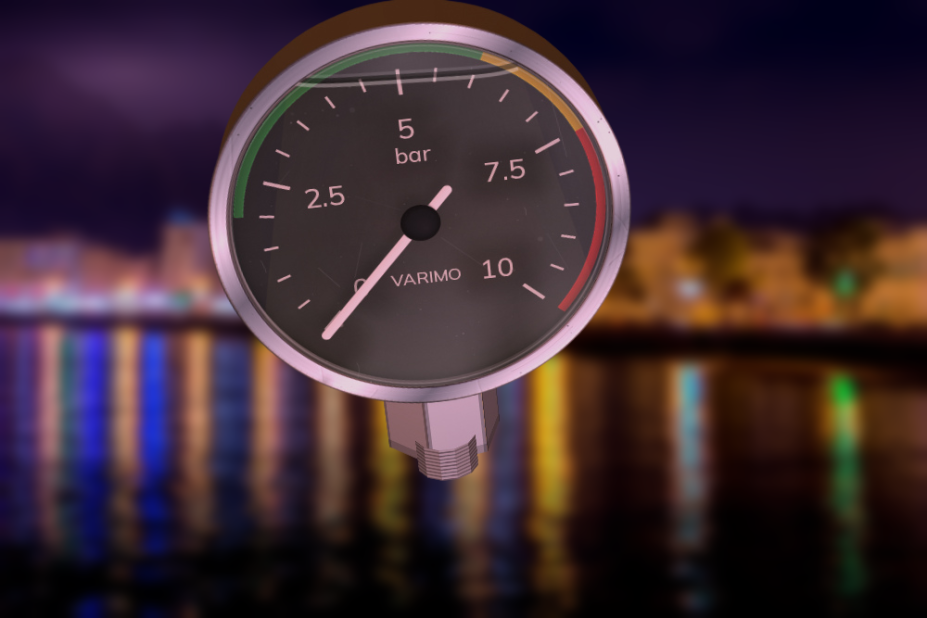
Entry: 0bar
